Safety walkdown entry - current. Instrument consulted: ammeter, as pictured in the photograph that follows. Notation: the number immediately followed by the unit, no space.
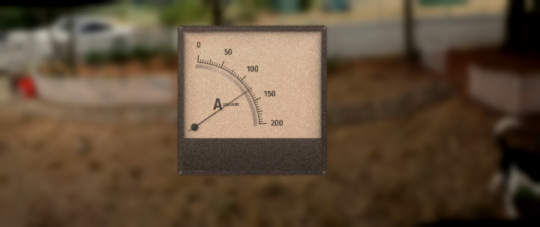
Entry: 125A
